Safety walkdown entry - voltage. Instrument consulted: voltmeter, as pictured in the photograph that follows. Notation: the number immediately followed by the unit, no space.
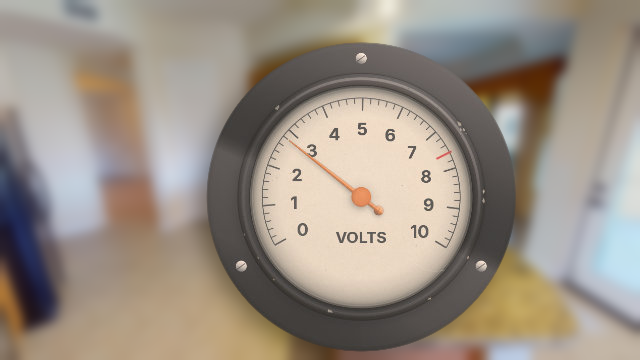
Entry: 2.8V
